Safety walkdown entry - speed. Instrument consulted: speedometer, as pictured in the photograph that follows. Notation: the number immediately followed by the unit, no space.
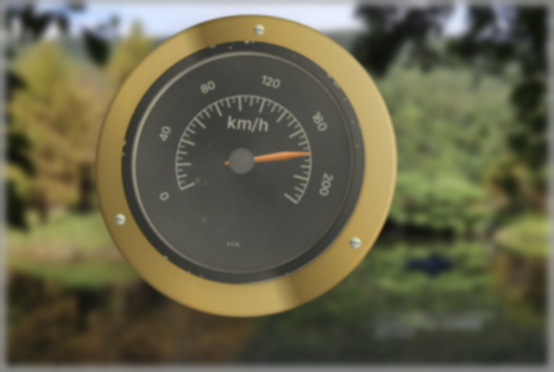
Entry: 180km/h
